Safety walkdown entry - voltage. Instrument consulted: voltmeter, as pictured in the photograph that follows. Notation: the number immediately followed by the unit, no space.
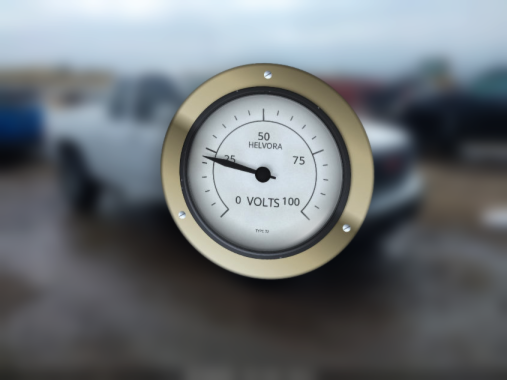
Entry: 22.5V
